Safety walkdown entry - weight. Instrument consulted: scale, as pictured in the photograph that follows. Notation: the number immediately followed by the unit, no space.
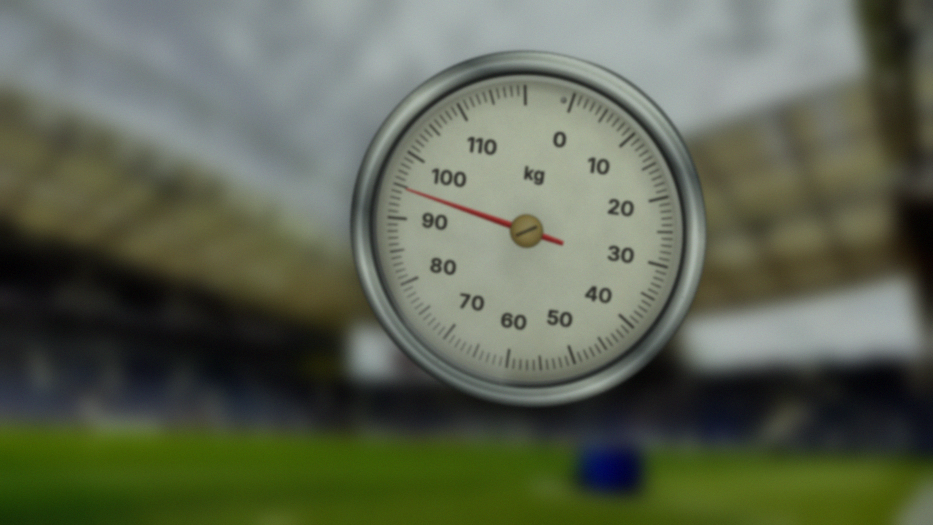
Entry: 95kg
